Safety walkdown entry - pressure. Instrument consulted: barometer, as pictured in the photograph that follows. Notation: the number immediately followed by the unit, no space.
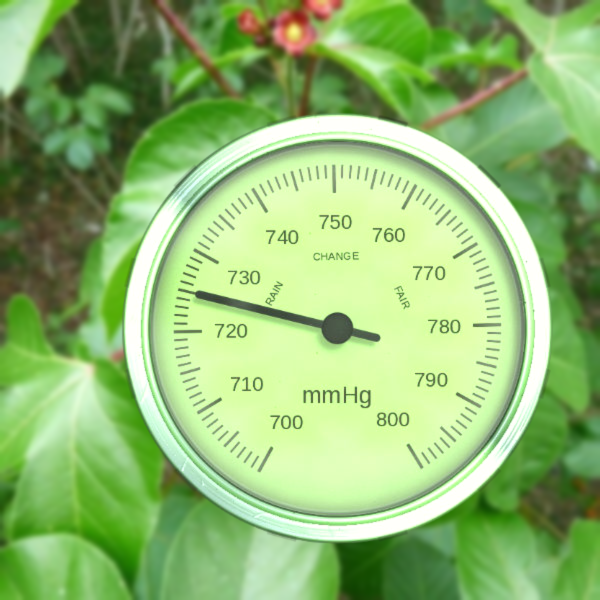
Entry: 725mmHg
